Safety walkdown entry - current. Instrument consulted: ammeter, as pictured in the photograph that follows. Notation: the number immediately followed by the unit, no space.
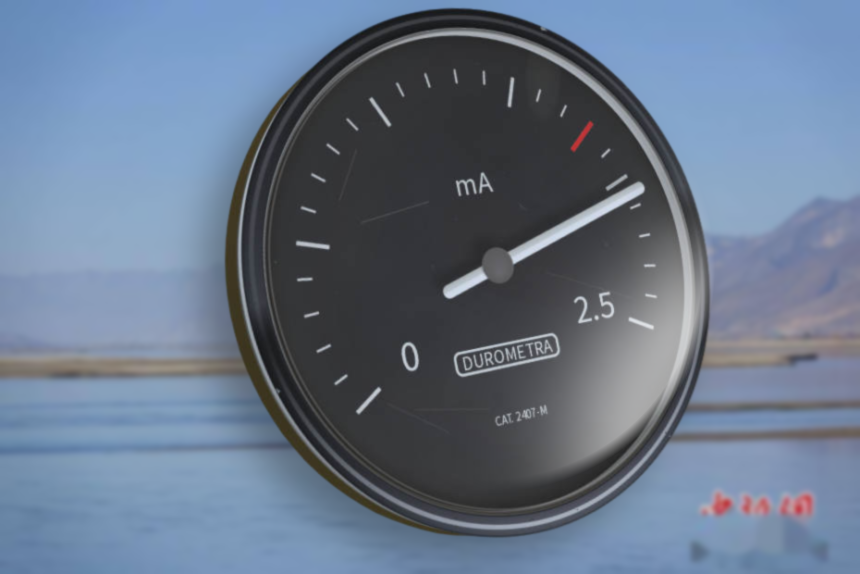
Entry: 2.05mA
